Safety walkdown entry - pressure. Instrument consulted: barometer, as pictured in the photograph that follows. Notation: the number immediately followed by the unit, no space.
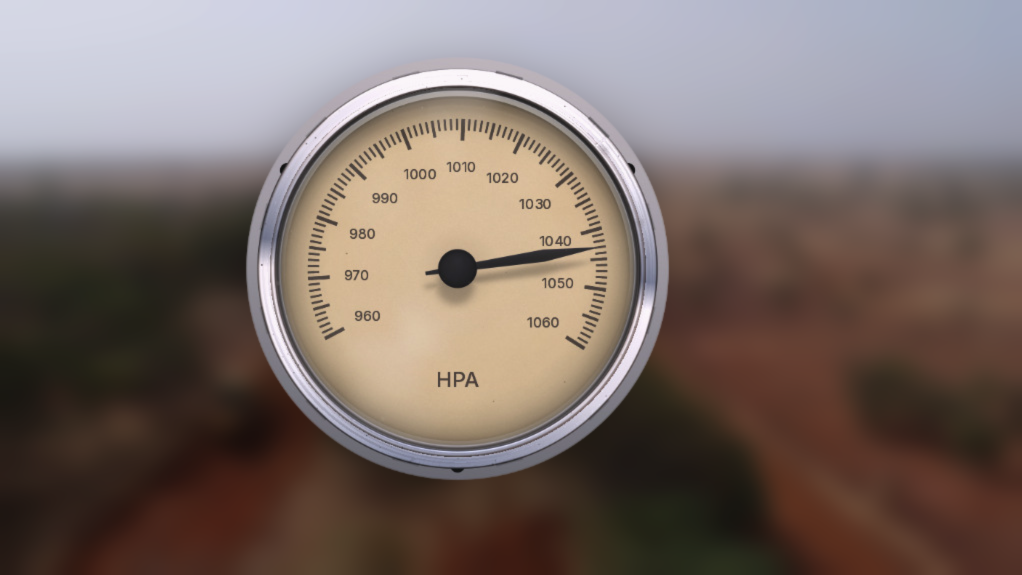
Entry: 1043hPa
